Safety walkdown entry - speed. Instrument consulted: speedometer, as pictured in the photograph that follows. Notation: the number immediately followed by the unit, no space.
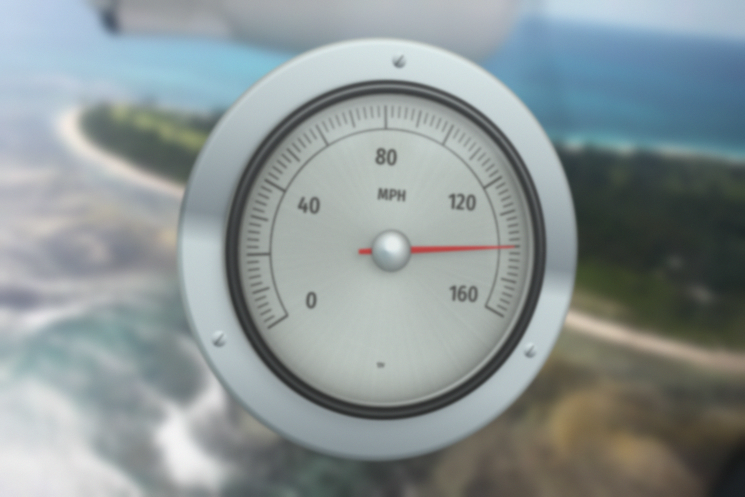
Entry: 140mph
